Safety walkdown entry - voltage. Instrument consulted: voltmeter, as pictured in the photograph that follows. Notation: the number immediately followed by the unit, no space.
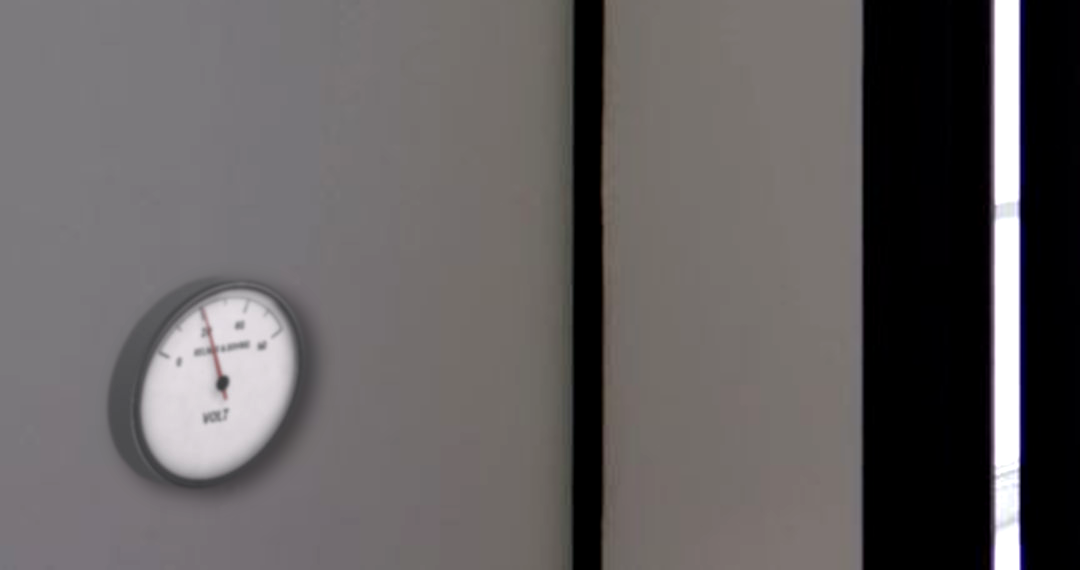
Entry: 20V
